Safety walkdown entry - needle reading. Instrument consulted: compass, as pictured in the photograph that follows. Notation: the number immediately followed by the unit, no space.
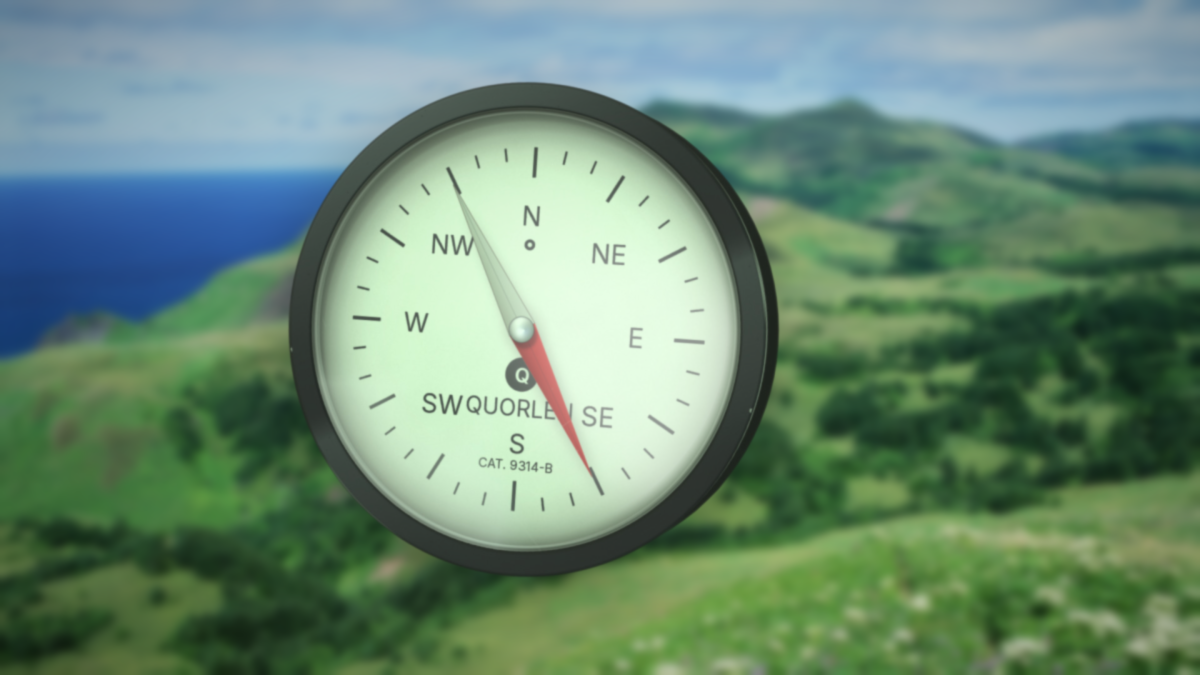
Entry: 150°
